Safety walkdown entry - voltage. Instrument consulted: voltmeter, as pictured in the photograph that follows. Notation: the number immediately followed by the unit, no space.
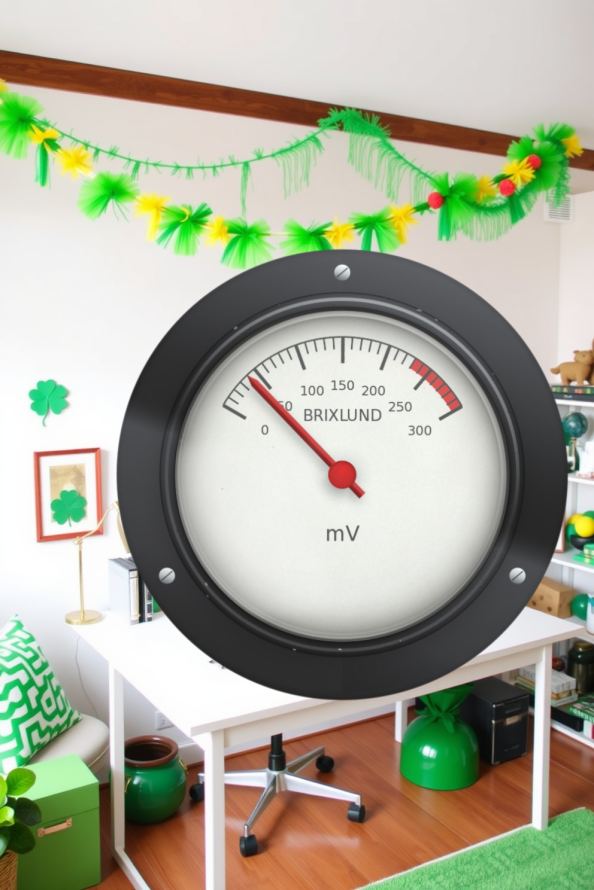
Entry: 40mV
